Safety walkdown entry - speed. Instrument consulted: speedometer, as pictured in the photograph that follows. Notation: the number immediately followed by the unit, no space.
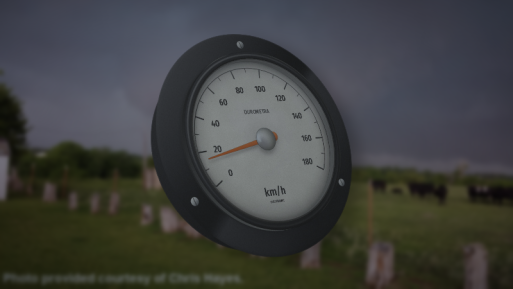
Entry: 15km/h
